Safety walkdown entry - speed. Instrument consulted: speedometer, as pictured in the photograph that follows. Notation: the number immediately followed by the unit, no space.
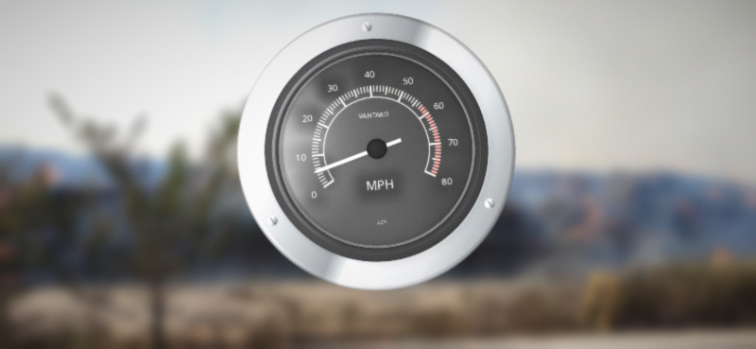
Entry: 5mph
